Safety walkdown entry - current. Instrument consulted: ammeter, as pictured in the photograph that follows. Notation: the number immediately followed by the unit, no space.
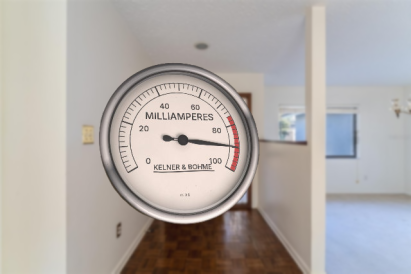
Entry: 90mA
